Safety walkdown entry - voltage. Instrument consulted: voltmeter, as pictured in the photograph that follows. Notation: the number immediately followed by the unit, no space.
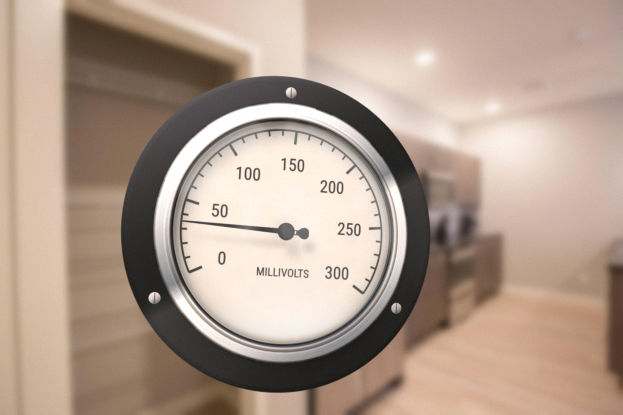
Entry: 35mV
